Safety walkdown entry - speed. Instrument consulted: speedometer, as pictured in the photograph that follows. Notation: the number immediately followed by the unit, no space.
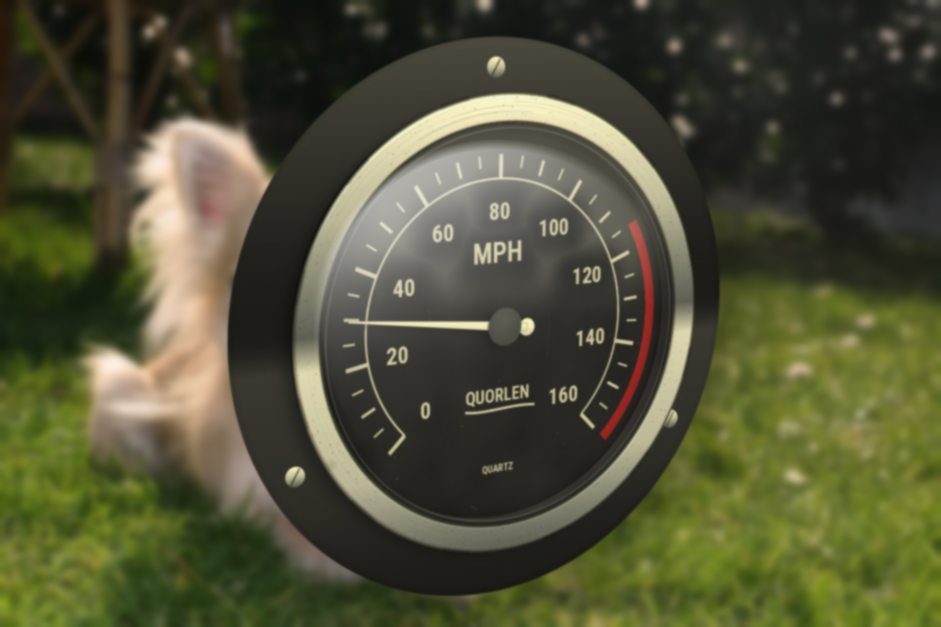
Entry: 30mph
